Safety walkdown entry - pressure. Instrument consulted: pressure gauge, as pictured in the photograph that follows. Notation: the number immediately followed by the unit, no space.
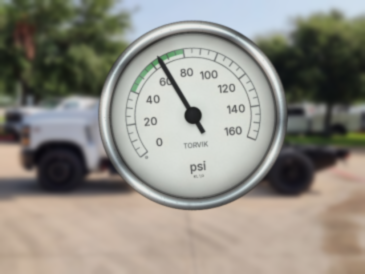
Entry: 65psi
